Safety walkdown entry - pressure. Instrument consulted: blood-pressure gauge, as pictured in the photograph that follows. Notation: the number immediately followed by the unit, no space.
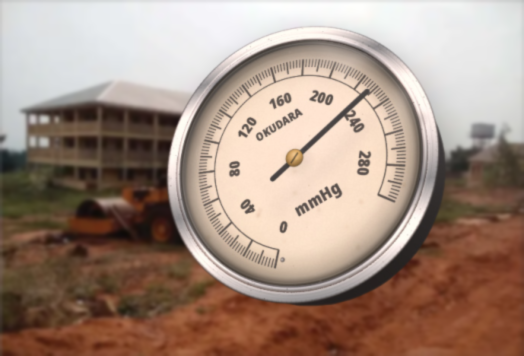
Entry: 230mmHg
